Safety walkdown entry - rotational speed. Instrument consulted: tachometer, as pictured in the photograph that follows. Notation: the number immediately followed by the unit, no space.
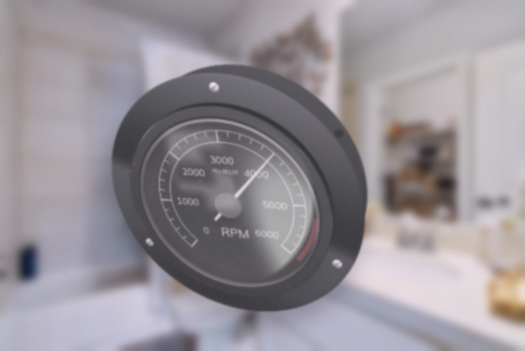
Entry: 4000rpm
